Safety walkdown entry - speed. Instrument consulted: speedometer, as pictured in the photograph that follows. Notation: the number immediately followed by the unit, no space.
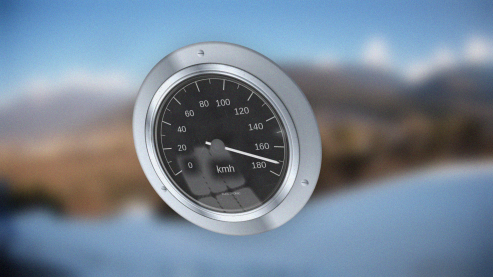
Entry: 170km/h
